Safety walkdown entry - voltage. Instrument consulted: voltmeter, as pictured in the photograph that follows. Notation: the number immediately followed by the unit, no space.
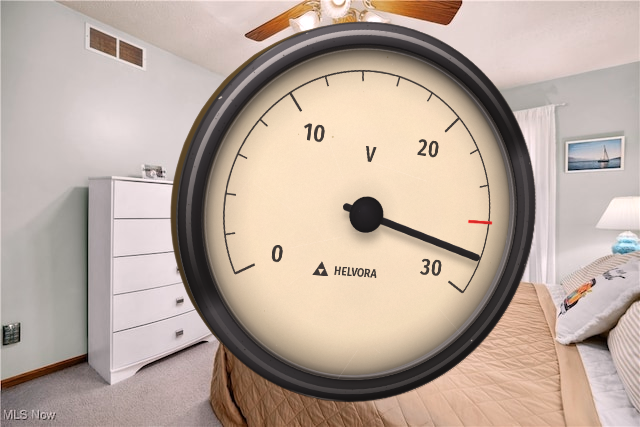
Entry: 28V
